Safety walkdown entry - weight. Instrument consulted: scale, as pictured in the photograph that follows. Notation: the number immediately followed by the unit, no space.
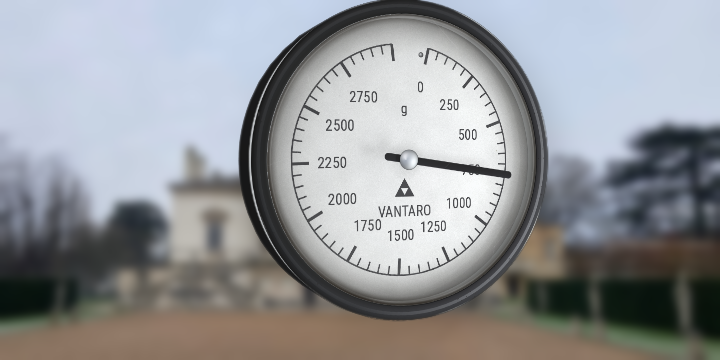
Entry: 750g
